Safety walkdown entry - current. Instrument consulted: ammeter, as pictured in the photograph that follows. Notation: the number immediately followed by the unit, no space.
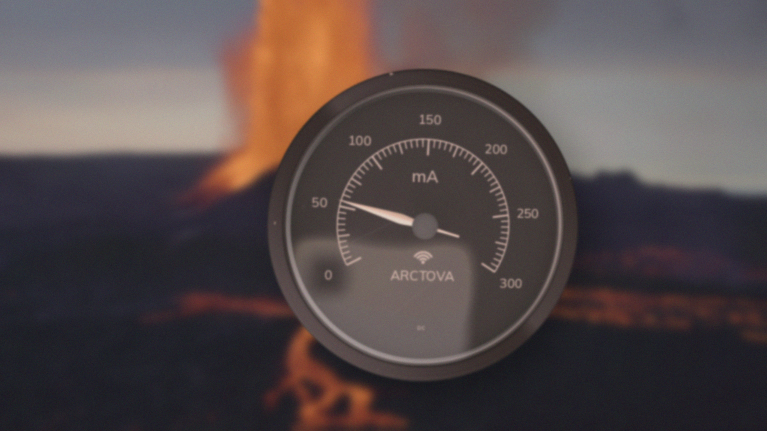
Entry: 55mA
